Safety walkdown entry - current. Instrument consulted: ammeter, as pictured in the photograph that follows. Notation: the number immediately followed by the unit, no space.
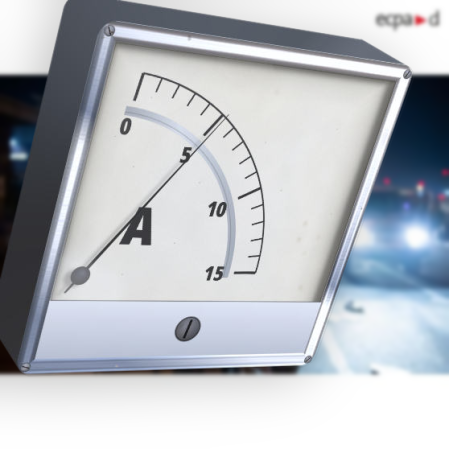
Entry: 5A
